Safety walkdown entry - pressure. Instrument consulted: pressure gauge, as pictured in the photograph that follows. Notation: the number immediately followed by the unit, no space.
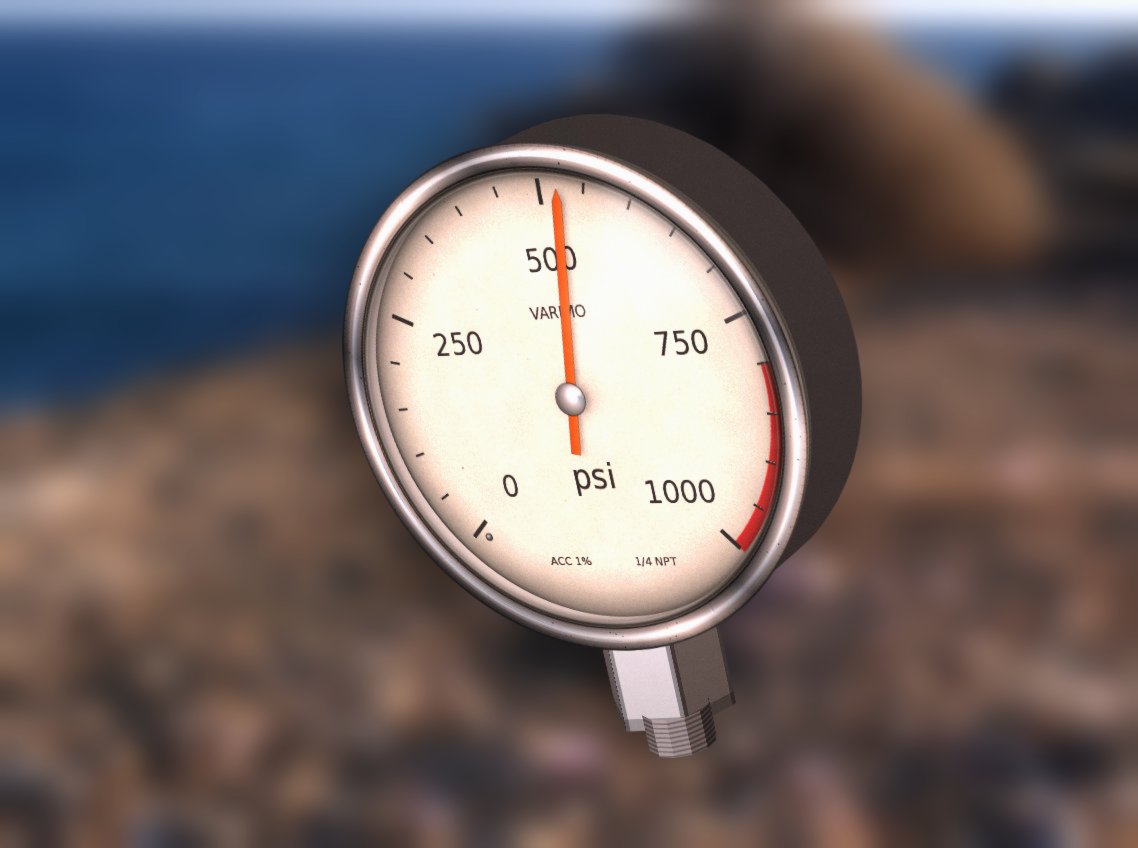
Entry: 525psi
